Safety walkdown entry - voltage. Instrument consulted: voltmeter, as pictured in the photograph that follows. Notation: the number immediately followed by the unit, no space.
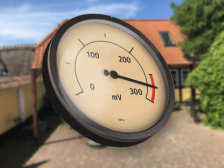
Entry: 275mV
